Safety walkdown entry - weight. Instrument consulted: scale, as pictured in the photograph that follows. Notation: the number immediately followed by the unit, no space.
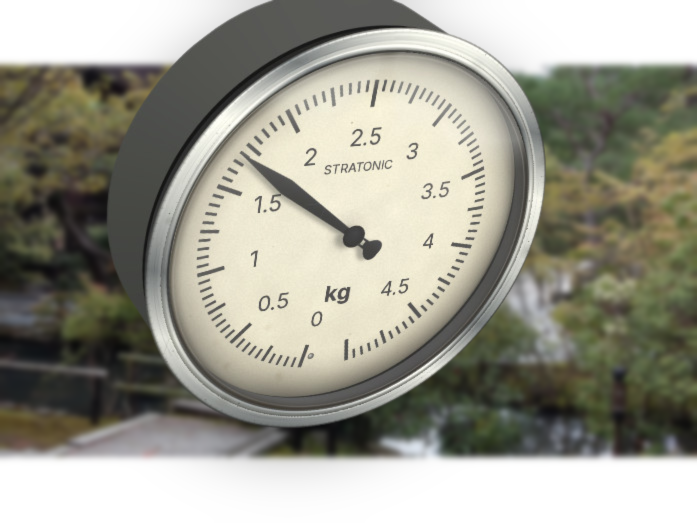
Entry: 1.7kg
